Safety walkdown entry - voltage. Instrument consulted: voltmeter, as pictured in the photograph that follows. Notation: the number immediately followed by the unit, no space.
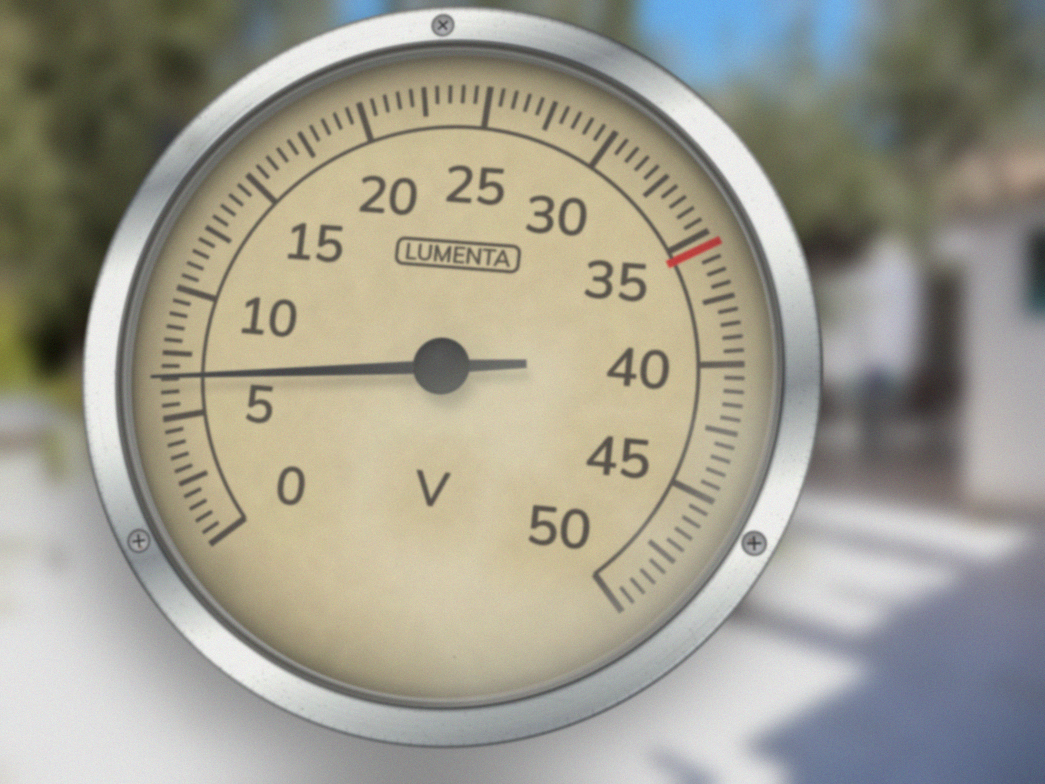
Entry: 6.5V
